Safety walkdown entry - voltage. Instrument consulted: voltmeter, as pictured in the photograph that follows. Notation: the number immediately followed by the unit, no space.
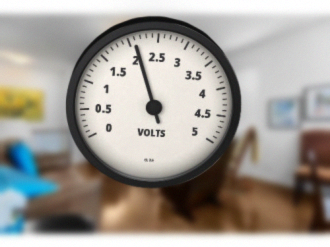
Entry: 2.1V
